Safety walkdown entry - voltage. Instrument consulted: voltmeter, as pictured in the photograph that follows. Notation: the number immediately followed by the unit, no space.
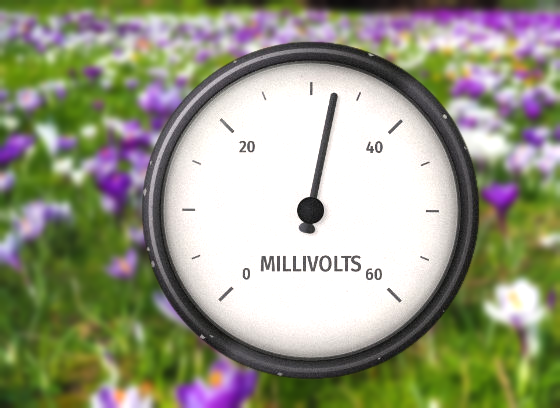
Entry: 32.5mV
